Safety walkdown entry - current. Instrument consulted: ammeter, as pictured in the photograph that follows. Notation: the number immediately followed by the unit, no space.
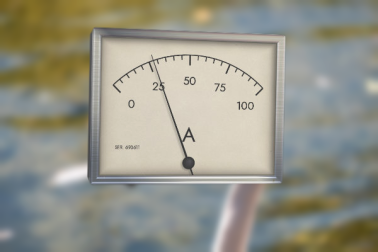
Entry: 27.5A
